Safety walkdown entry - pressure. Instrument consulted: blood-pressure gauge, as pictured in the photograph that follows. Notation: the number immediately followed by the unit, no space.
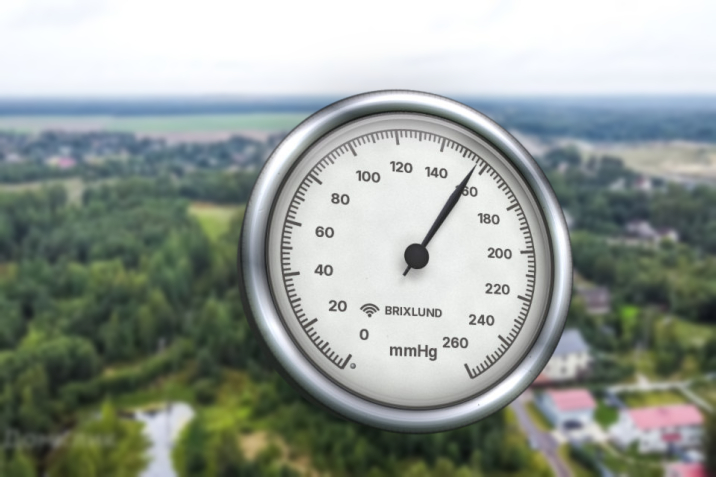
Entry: 156mmHg
